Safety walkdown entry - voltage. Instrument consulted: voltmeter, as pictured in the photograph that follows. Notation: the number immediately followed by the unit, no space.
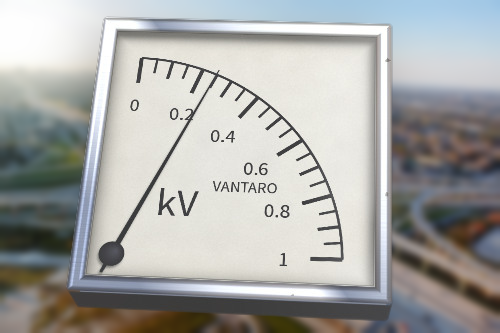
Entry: 0.25kV
